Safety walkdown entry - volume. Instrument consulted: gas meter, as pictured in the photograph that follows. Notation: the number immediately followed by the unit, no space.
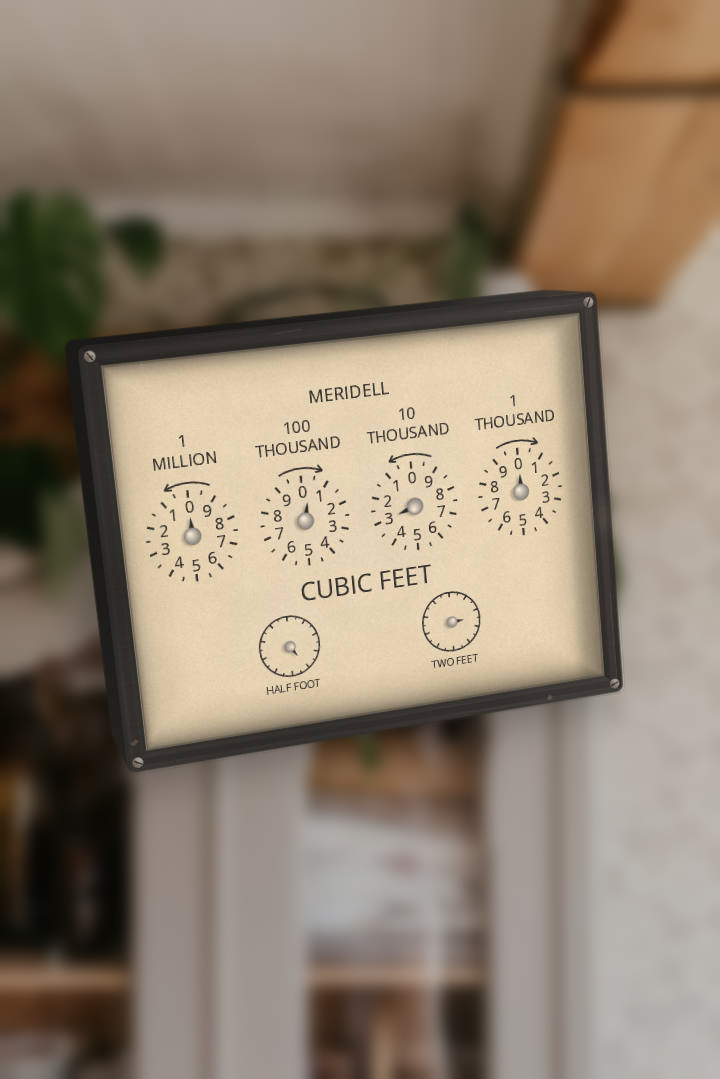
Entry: 3000ft³
